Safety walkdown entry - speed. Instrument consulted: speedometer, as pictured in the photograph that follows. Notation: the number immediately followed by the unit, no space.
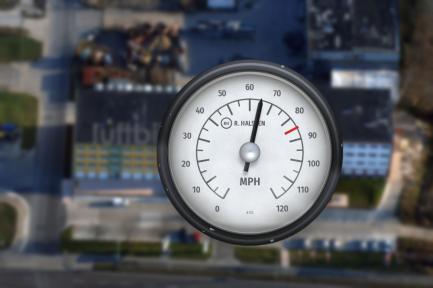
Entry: 65mph
